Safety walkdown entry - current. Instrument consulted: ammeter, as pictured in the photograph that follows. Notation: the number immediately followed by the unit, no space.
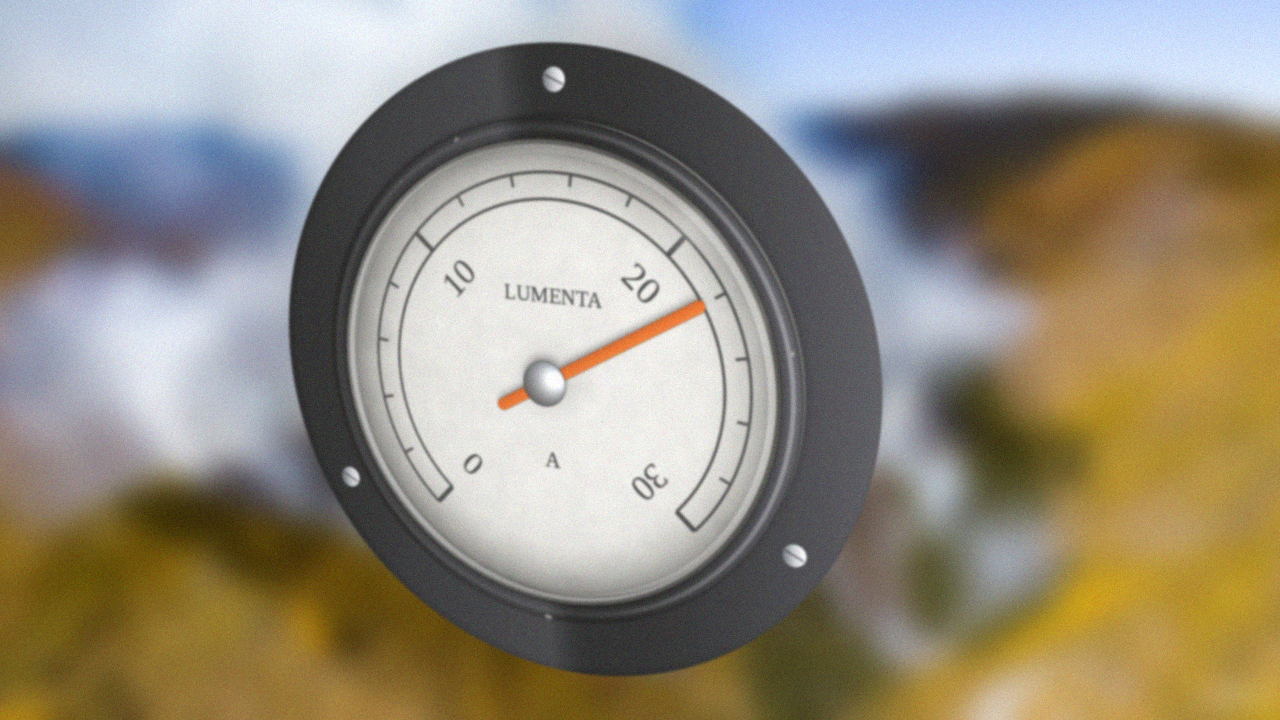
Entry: 22A
